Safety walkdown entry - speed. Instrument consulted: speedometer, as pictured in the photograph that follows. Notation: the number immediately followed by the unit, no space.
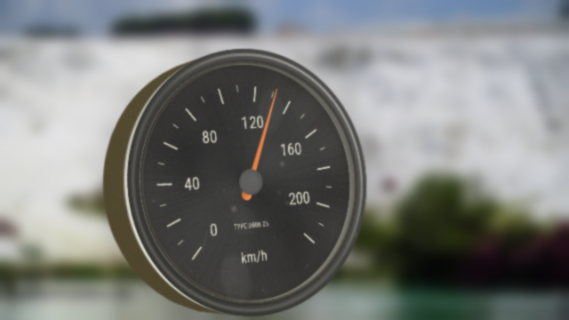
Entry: 130km/h
